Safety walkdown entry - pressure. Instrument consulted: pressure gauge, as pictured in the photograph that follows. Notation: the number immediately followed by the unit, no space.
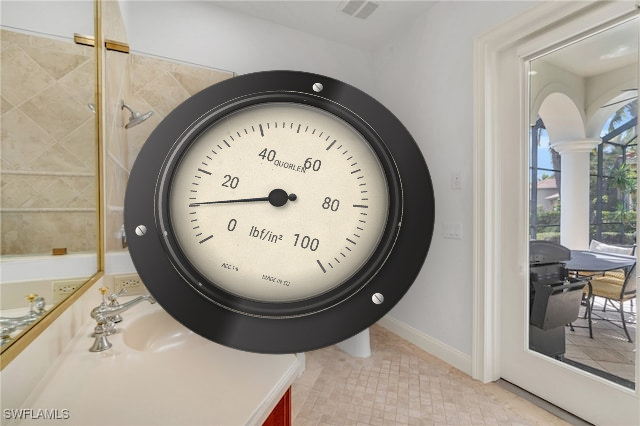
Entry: 10psi
